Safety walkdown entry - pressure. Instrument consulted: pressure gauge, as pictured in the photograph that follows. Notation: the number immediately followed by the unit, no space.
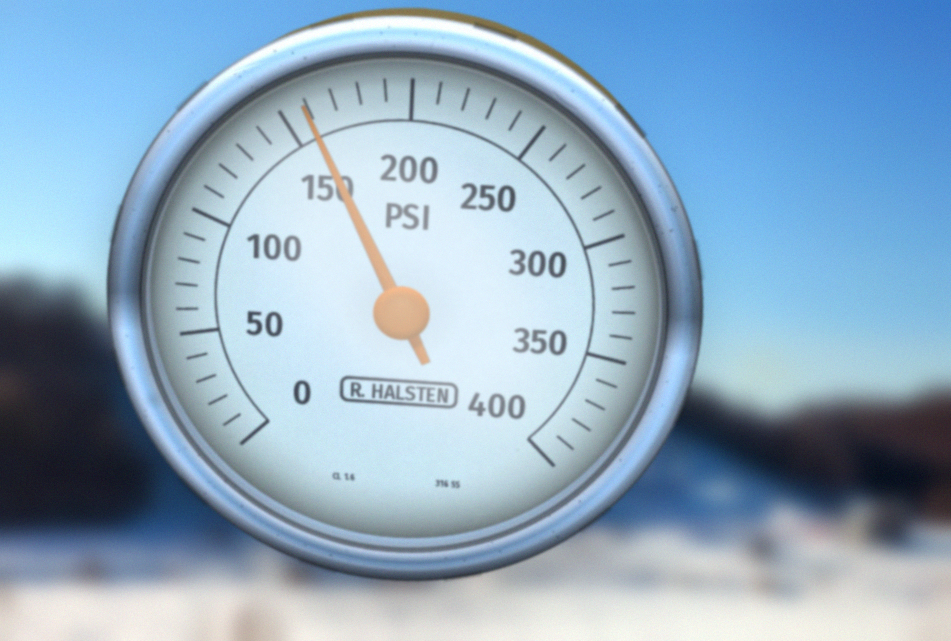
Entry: 160psi
